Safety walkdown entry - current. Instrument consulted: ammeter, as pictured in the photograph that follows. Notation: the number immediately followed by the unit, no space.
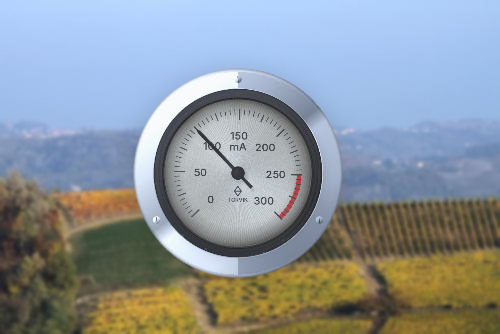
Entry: 100mA
